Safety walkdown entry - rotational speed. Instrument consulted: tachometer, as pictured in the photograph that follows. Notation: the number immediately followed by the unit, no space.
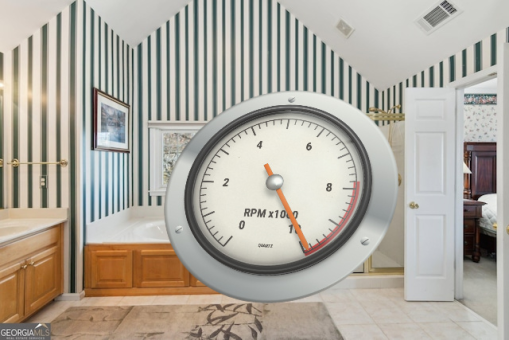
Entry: 9900rpm
